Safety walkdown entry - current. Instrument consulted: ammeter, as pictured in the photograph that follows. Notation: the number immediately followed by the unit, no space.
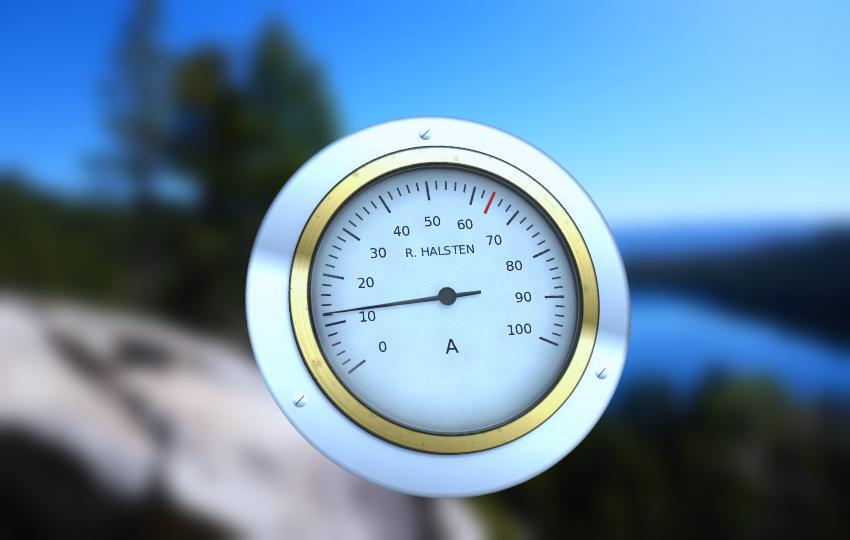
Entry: 12A
